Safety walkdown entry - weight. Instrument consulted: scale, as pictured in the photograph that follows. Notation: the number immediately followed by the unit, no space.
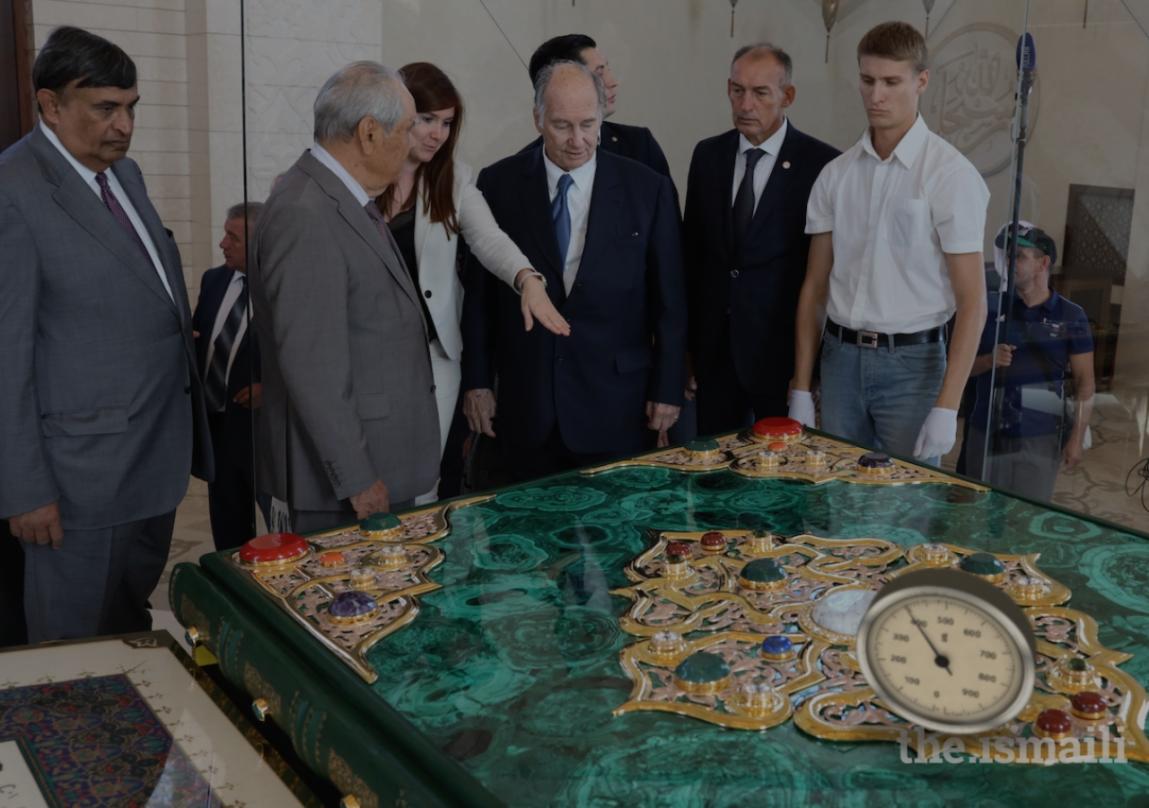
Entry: 400g
